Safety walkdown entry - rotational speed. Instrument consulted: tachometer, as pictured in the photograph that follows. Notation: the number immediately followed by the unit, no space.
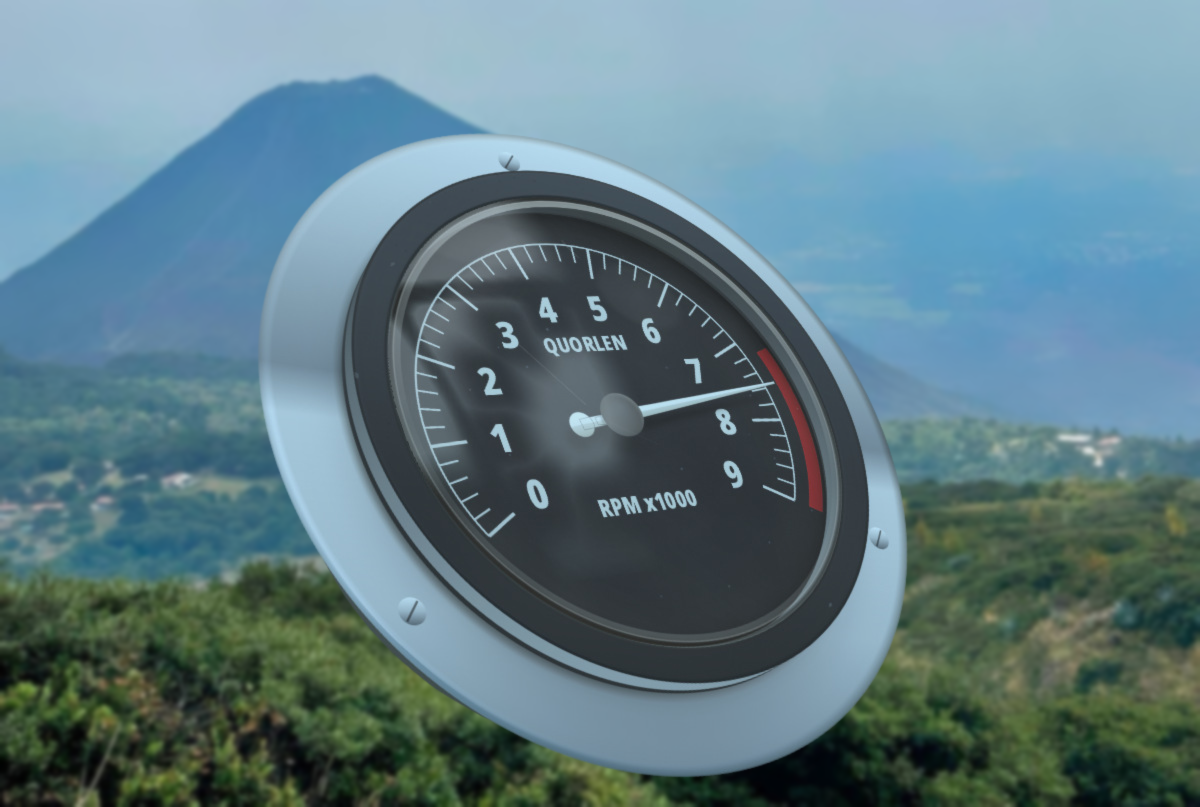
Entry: 7600rpm
